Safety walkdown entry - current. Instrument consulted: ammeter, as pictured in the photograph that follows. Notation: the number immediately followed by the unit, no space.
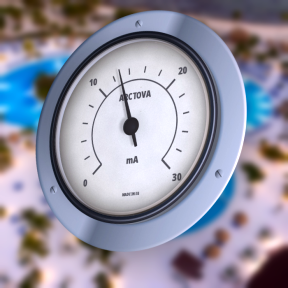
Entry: 13mA
